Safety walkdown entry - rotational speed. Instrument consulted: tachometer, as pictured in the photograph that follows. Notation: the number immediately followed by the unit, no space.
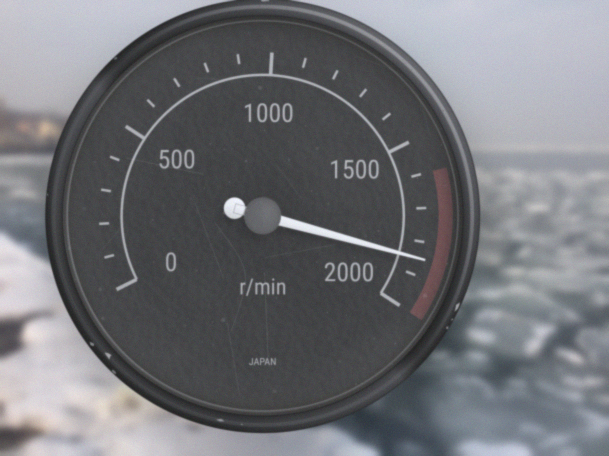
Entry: 1850rpm
